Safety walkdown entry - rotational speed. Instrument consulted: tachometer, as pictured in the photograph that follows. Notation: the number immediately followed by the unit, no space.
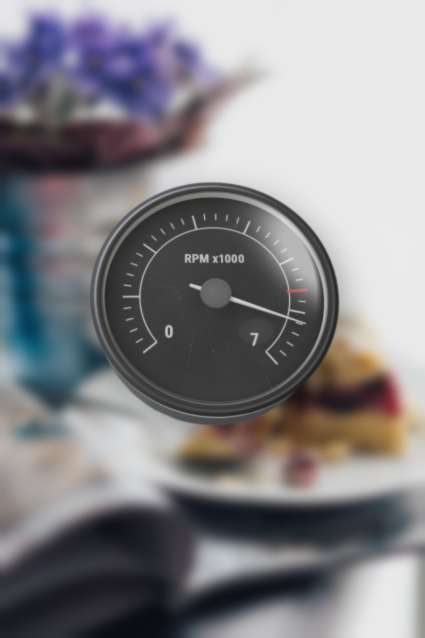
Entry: 6200rpm
